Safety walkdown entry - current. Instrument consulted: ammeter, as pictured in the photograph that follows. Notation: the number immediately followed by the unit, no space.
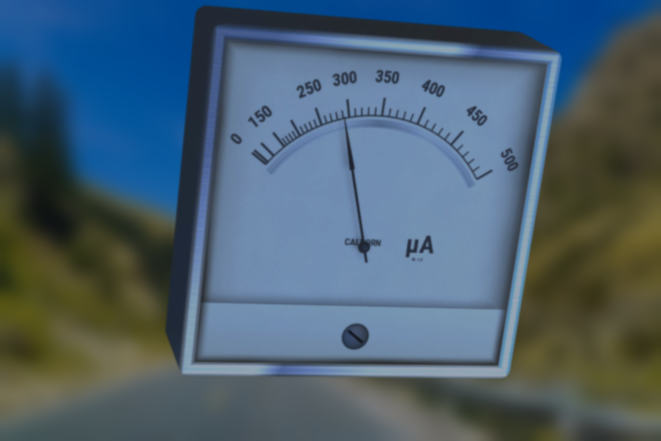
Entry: 290µA
